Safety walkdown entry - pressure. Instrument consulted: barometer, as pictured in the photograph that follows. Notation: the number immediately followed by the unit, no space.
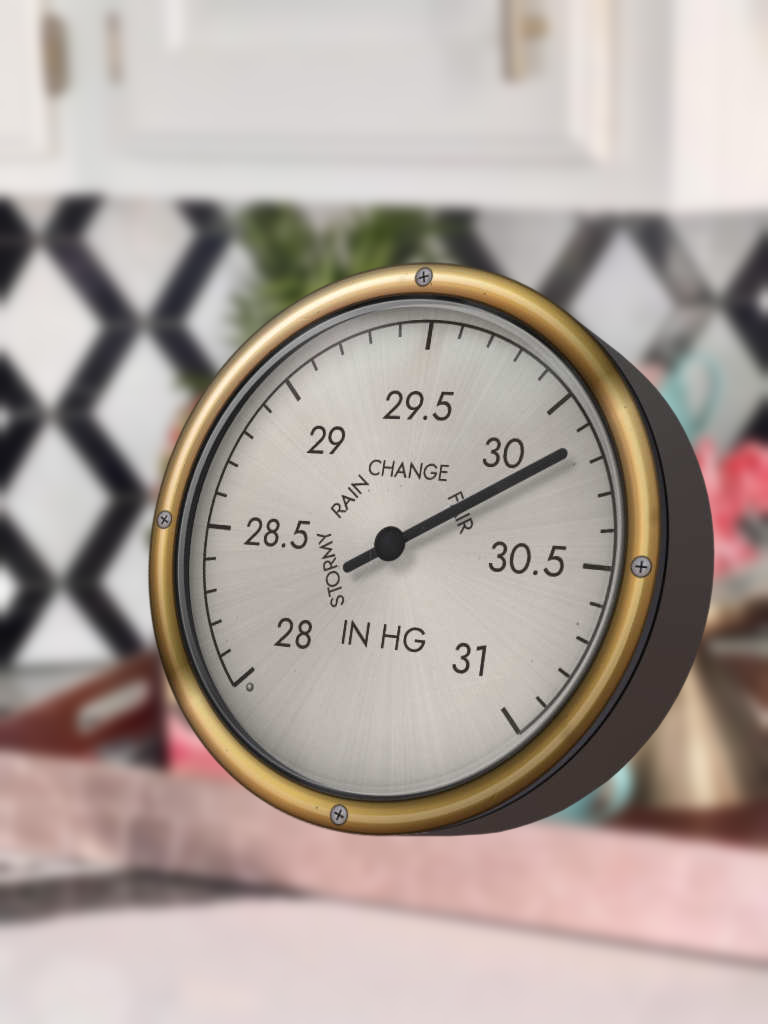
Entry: 30.15inHg
